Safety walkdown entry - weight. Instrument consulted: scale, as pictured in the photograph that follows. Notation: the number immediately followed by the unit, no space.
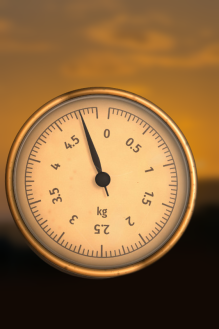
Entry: 4.8kg
